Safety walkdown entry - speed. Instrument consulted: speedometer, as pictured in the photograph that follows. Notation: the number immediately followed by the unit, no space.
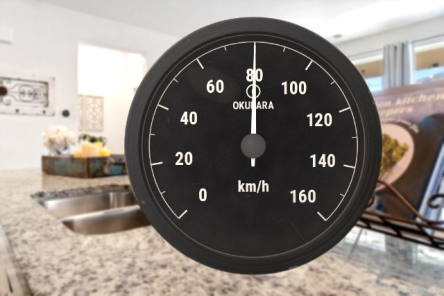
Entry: 80km/h
